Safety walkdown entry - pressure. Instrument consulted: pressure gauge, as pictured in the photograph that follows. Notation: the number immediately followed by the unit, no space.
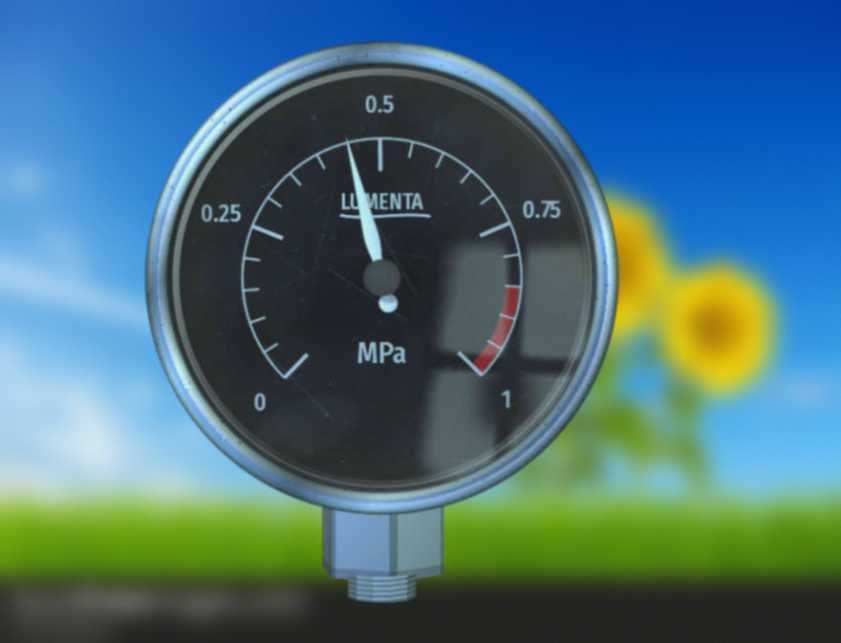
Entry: 0.45MPa
